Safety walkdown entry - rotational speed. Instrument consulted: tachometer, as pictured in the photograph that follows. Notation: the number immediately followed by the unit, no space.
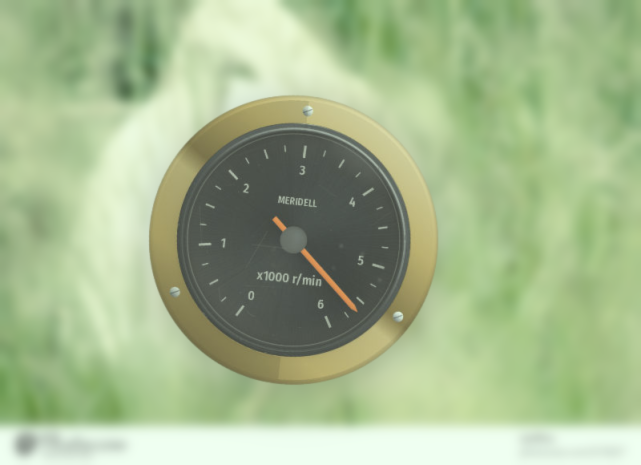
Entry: 5625rpm
